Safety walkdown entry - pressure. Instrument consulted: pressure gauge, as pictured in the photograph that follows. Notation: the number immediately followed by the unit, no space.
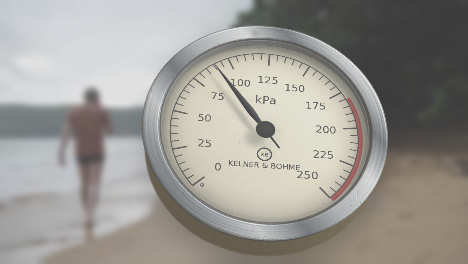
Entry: 90kPa
